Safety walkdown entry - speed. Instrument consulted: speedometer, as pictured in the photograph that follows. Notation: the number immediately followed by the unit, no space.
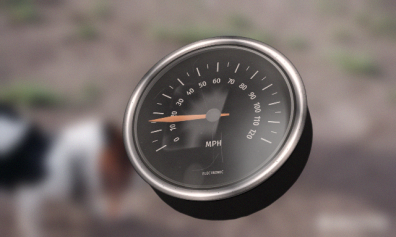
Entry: 15mph
